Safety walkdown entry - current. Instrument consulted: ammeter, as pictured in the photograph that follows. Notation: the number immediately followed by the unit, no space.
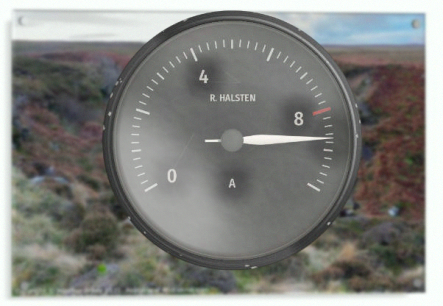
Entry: 8.7A
